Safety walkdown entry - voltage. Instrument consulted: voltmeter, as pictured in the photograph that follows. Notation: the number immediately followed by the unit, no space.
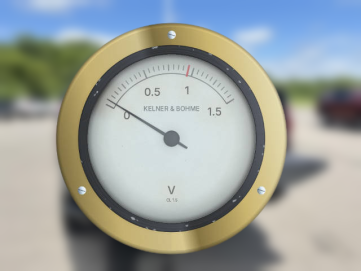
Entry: 0.05V
